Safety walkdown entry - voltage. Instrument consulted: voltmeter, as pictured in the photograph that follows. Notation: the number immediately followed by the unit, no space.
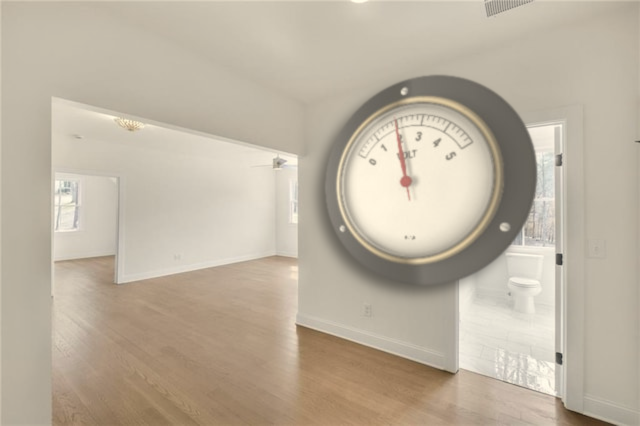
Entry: 2V
